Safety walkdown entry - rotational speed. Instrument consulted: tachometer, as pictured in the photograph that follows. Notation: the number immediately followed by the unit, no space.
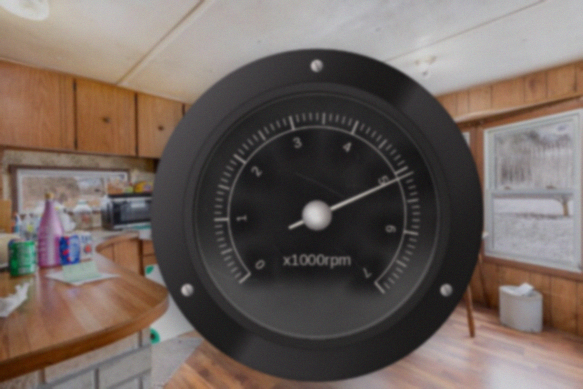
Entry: 5100rpm
